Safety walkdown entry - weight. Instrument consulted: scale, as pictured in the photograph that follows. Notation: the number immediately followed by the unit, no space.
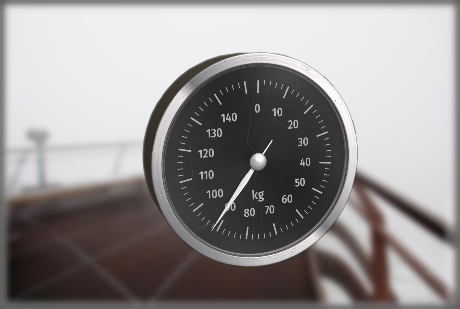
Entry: 92kg
